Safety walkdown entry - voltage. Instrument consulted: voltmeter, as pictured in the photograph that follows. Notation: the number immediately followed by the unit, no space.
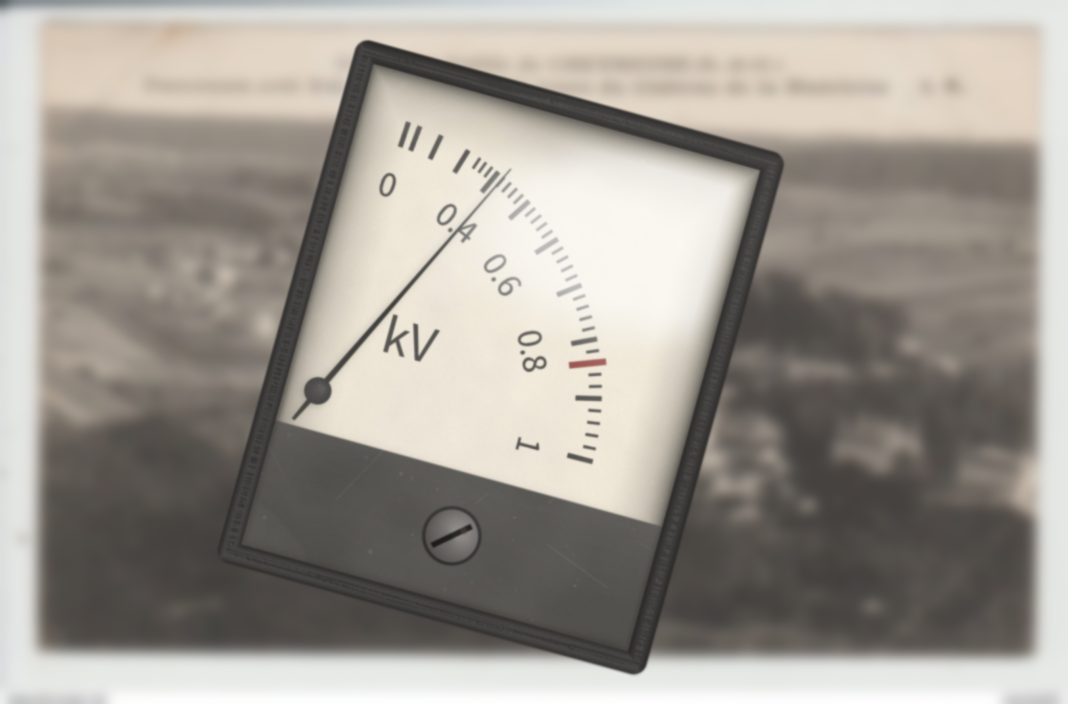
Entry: 0.42kV
